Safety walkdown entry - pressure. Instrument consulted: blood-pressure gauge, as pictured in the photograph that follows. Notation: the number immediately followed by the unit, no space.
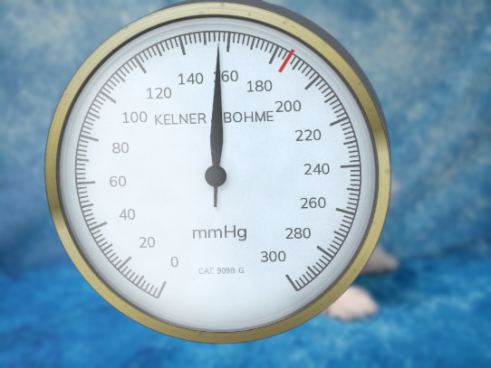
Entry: 156mmHg
